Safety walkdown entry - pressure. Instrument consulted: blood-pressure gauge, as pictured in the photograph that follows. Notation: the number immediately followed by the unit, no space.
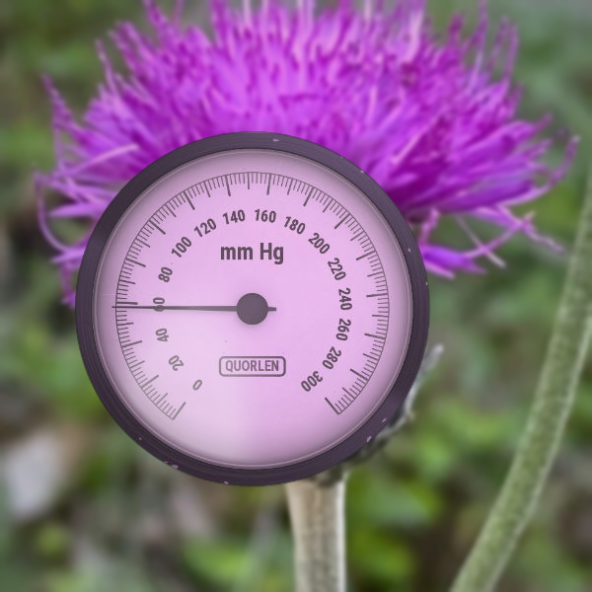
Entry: 58mmHg
